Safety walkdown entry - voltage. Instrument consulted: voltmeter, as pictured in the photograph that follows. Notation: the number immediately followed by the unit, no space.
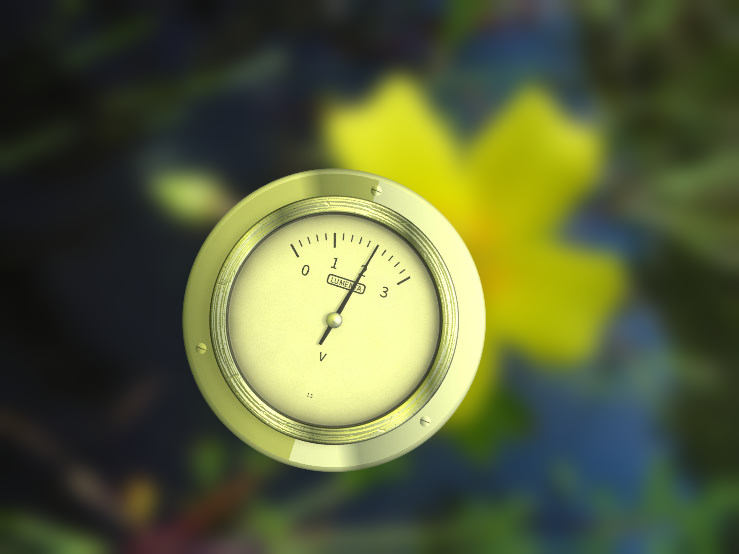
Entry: 2V
